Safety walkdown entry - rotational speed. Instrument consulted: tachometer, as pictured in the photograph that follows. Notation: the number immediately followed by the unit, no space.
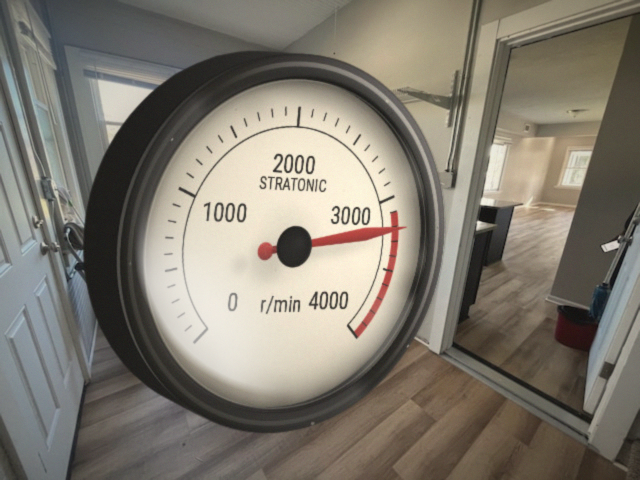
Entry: 3200rpm
